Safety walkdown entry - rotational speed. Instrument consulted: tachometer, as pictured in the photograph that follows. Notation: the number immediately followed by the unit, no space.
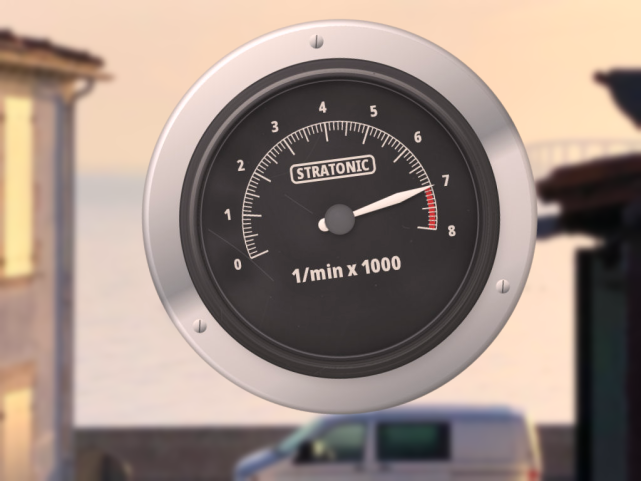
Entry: 7000rpm
